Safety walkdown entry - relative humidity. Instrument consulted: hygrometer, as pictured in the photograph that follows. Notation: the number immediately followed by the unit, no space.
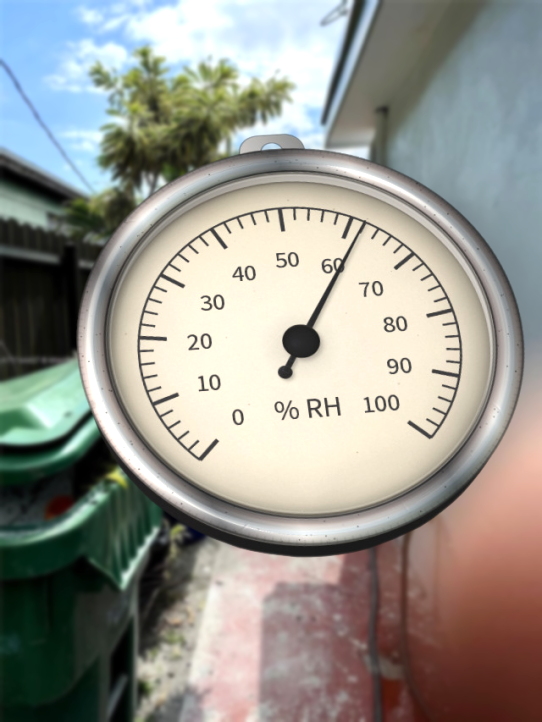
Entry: 62%
